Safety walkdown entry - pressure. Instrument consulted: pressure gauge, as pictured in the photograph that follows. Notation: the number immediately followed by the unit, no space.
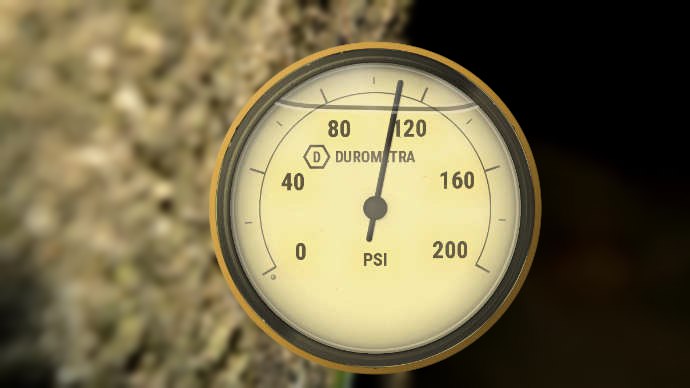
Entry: 110psi
